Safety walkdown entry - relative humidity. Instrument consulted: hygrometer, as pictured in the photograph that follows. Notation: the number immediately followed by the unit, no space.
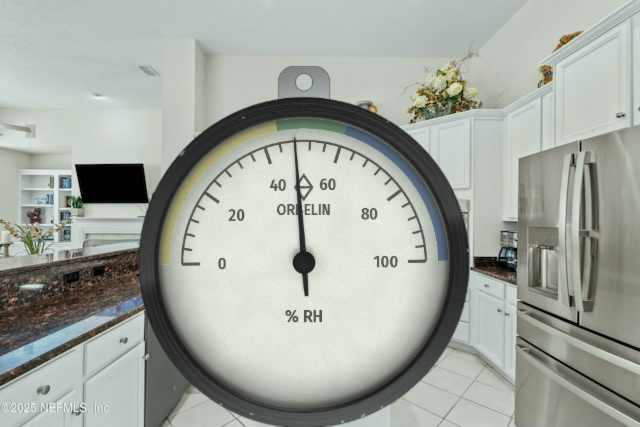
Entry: 48%
